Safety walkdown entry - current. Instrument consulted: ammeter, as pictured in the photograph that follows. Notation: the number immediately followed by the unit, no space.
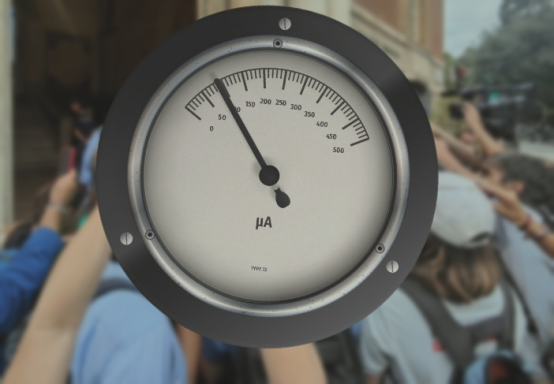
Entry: 90µA
